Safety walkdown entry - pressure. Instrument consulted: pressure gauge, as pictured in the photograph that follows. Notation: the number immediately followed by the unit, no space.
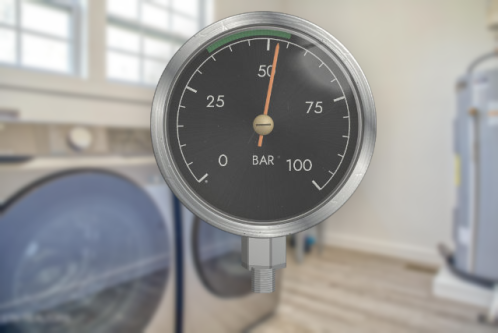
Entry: 52.5bar
